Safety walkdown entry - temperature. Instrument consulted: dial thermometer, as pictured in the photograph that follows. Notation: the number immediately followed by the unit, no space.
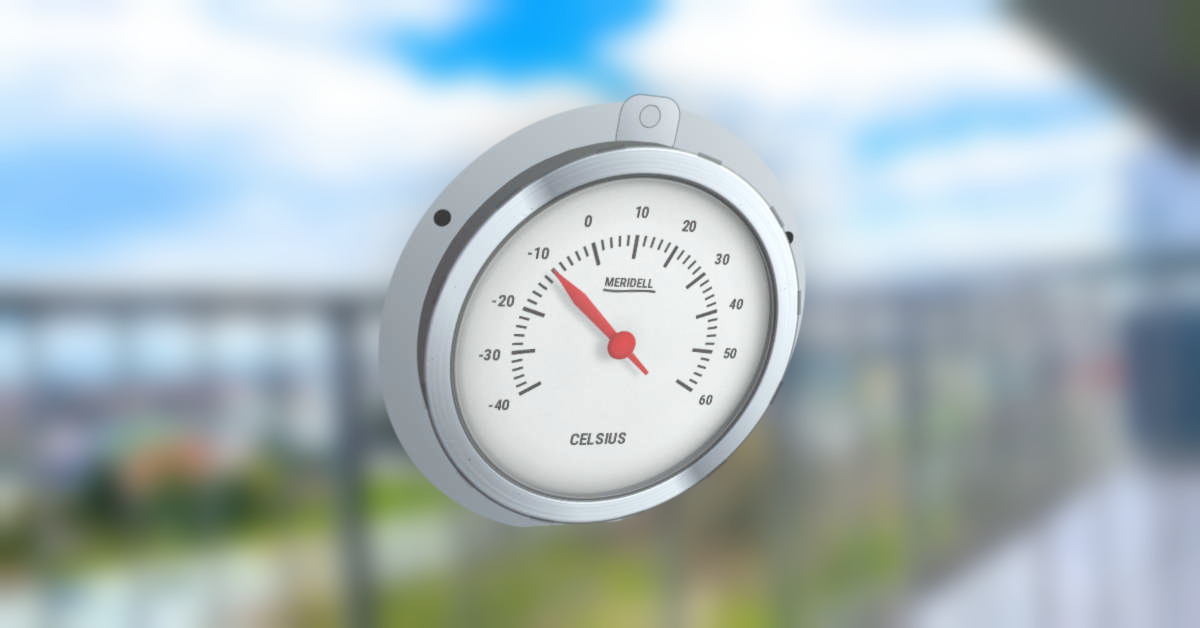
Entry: -10°C
